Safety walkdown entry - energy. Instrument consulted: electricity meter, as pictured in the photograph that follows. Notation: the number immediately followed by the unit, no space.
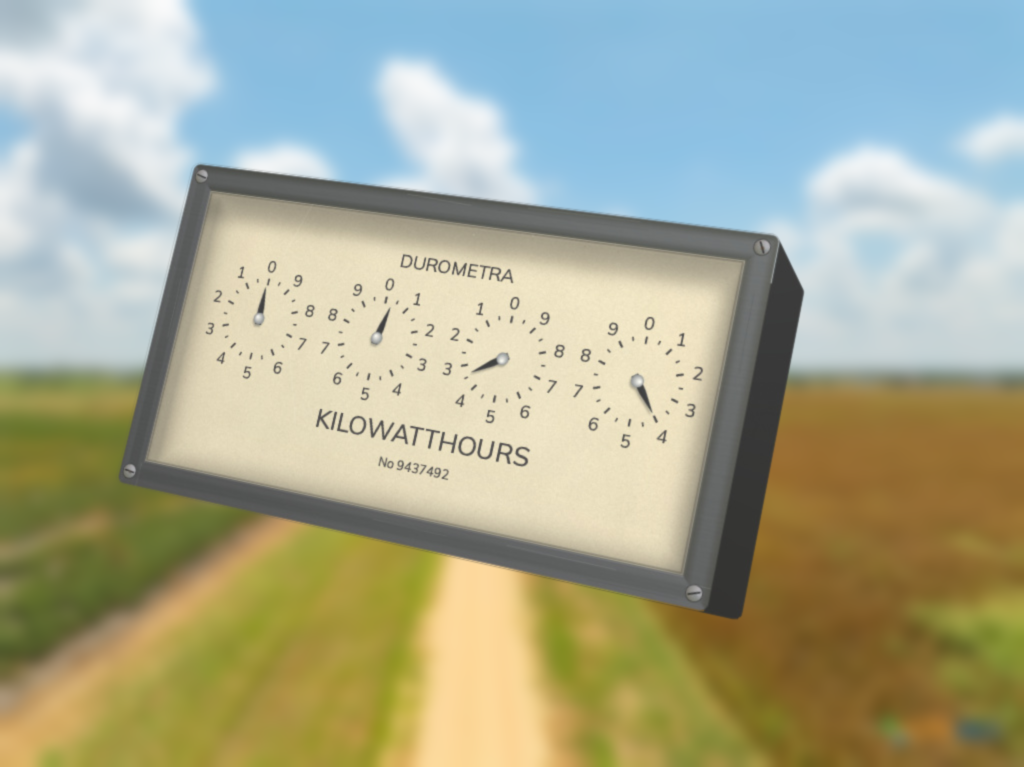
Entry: 34kWh
